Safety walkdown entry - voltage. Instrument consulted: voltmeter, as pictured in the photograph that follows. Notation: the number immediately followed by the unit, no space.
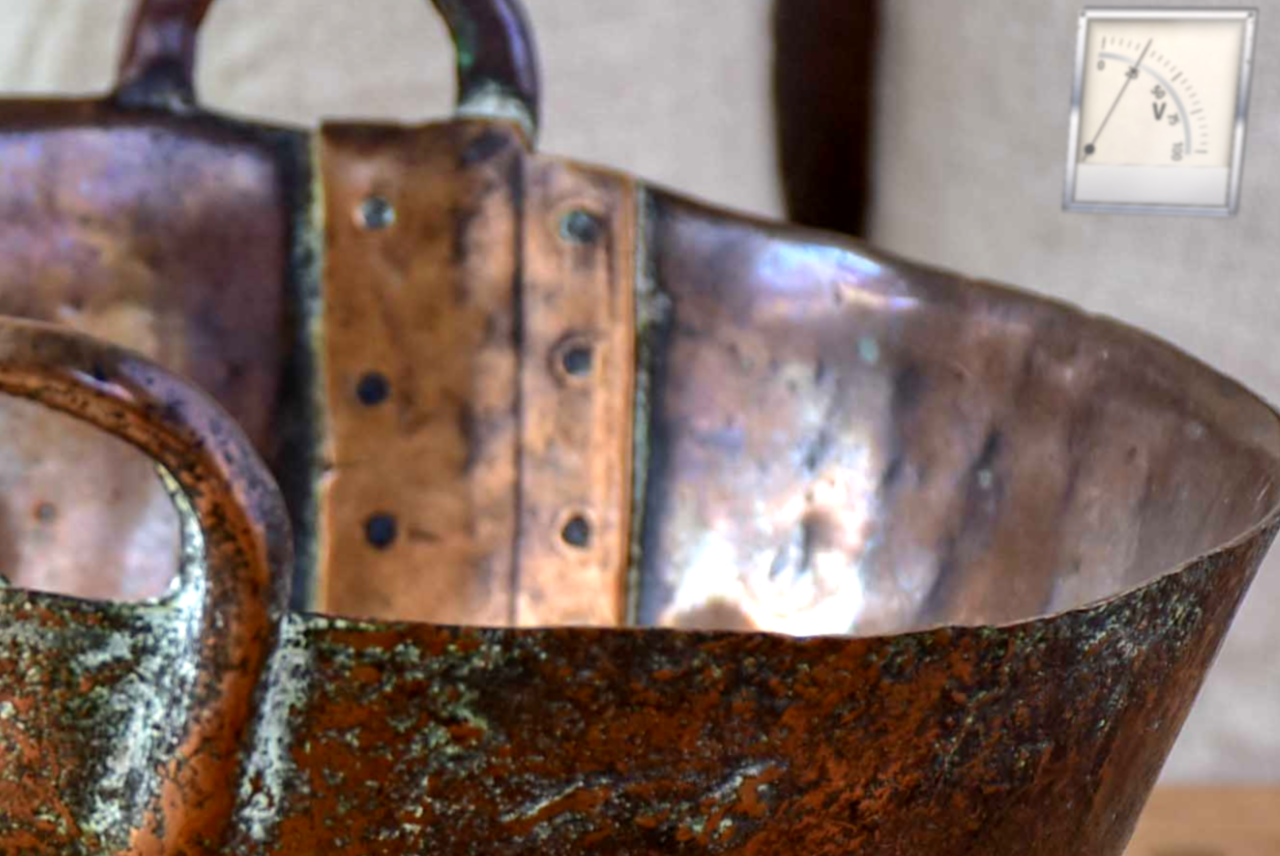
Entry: 25V
